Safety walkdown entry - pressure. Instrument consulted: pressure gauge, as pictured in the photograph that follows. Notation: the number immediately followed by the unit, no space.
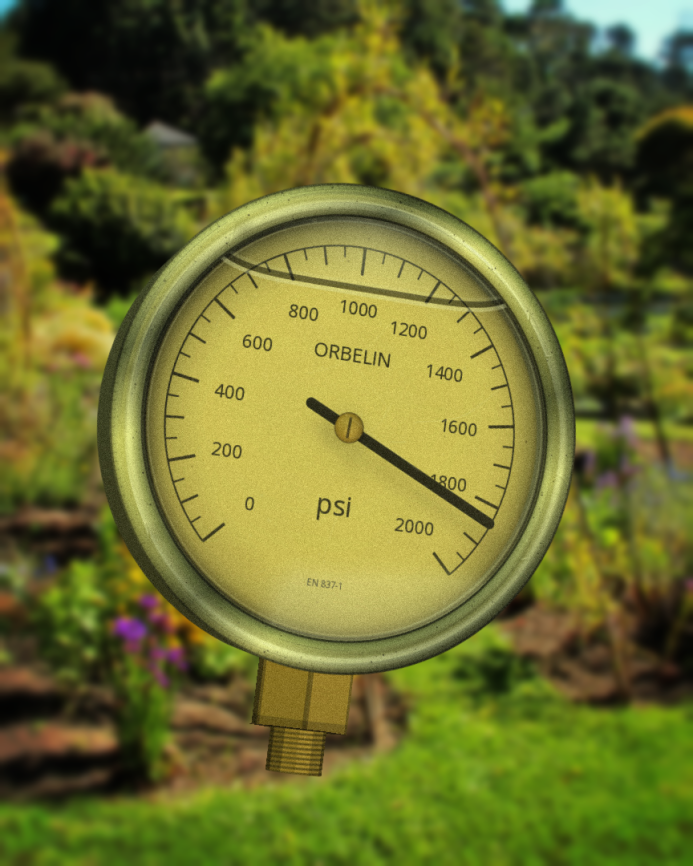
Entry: 1850psi
